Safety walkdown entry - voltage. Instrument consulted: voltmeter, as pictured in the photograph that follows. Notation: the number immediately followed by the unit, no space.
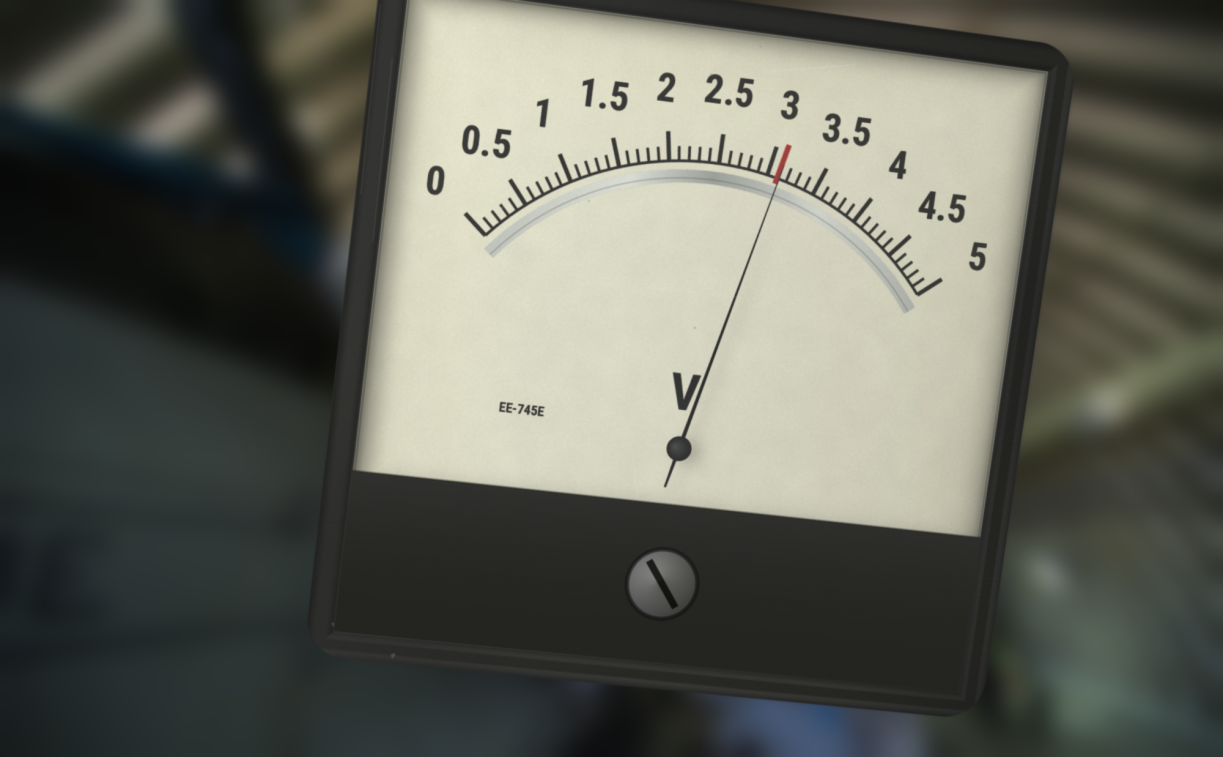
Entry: 3.1V
